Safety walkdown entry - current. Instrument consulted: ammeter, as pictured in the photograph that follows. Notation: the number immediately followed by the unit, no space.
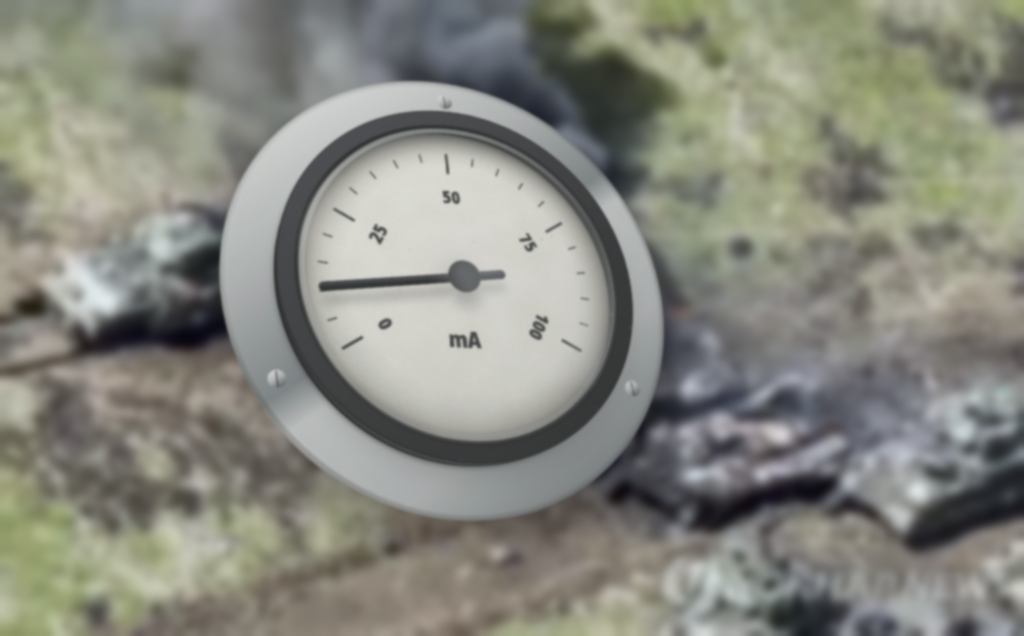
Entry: 10mA
